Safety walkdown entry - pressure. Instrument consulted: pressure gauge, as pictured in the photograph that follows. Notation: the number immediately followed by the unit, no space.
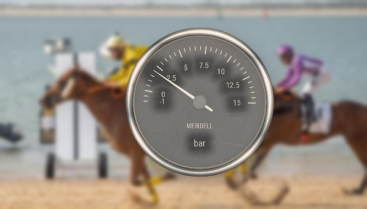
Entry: 2bar
